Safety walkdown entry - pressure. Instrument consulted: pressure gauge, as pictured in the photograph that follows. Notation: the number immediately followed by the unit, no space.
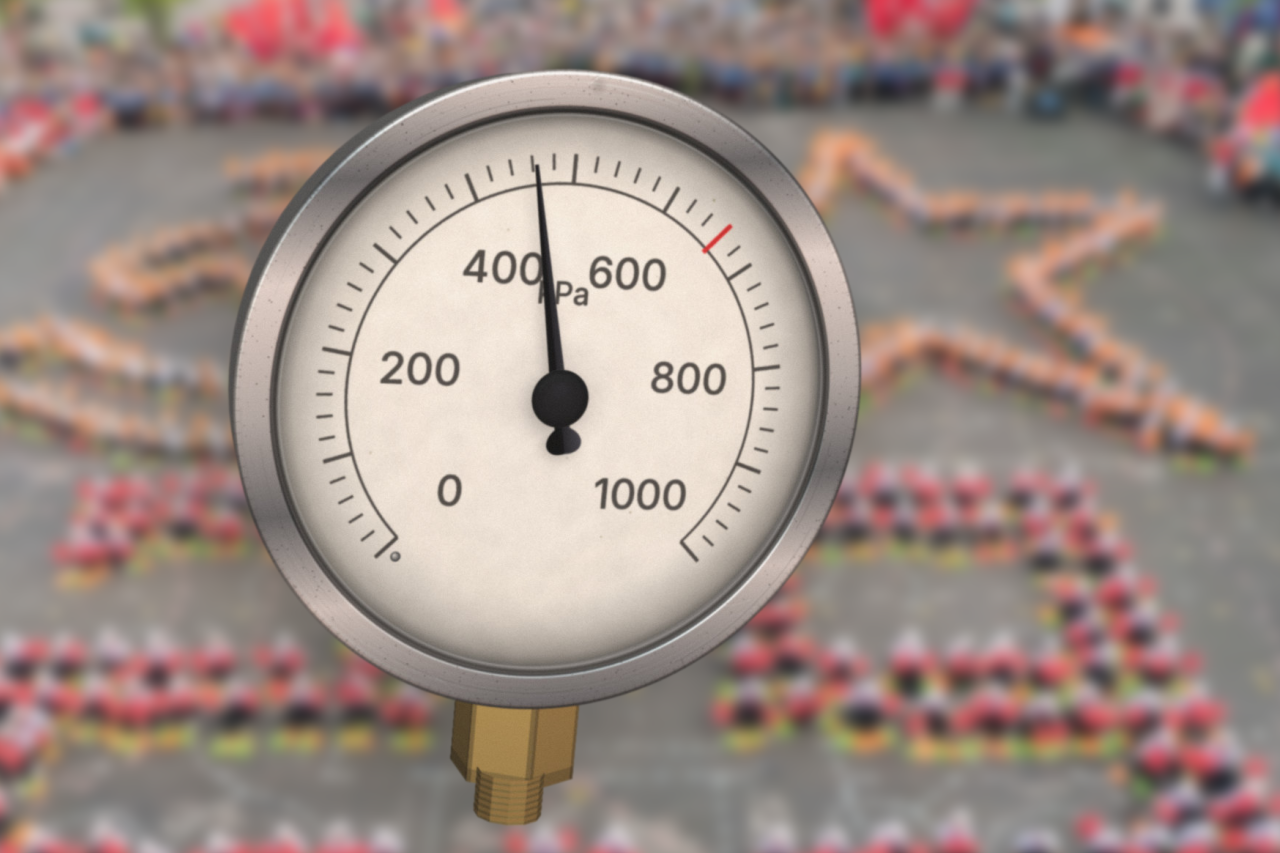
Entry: 460kPa
